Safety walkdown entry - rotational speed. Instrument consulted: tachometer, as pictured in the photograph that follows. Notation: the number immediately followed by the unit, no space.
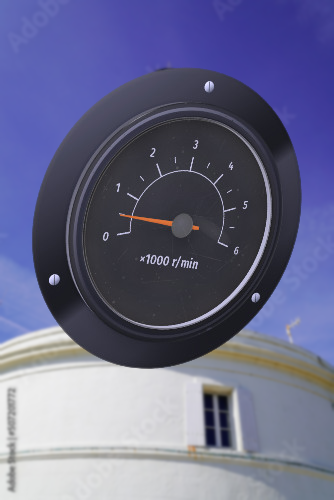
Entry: 500rpm
